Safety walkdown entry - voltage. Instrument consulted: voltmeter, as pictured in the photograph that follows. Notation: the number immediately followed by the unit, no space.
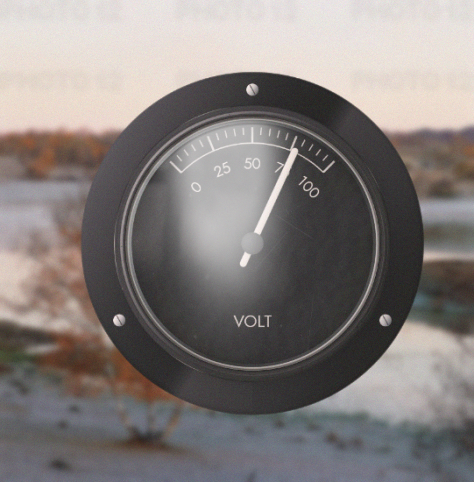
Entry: 77.5V
